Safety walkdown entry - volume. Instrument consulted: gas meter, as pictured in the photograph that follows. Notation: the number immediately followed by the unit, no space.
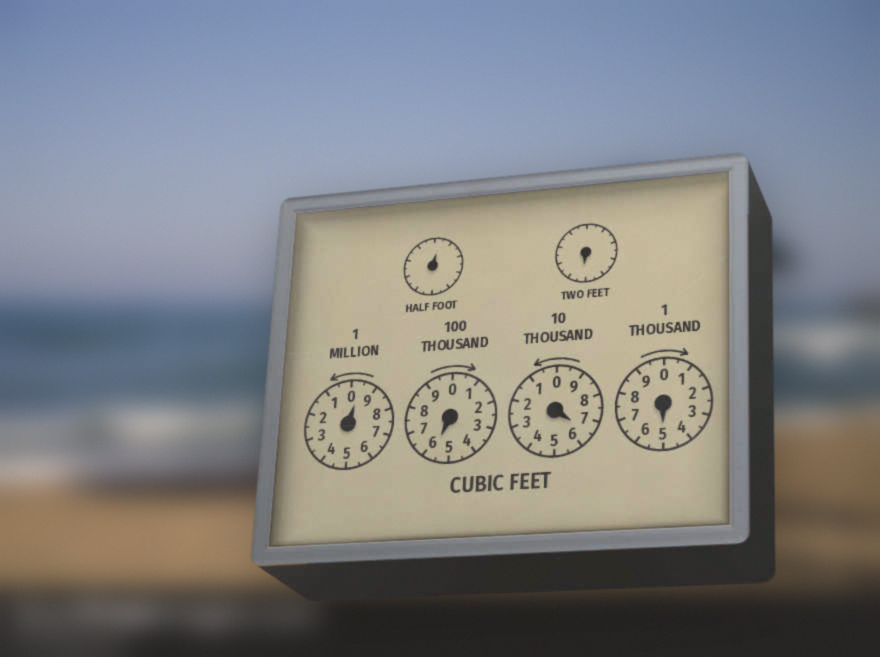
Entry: 956500ft³
